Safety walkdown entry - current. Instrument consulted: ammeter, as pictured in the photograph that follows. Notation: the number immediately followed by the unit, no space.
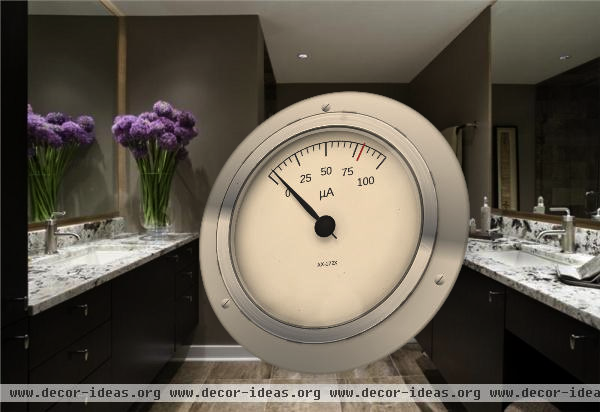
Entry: 5µA
